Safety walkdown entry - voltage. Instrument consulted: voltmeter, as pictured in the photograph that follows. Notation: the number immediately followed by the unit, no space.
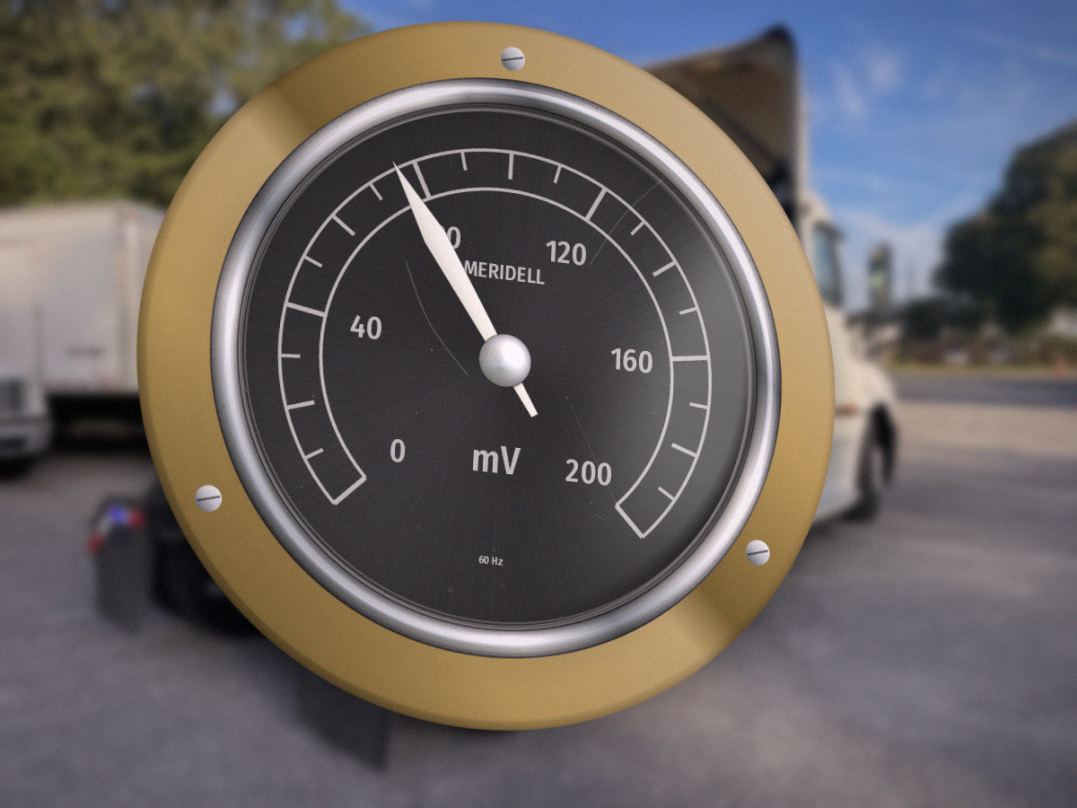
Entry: 75mV
